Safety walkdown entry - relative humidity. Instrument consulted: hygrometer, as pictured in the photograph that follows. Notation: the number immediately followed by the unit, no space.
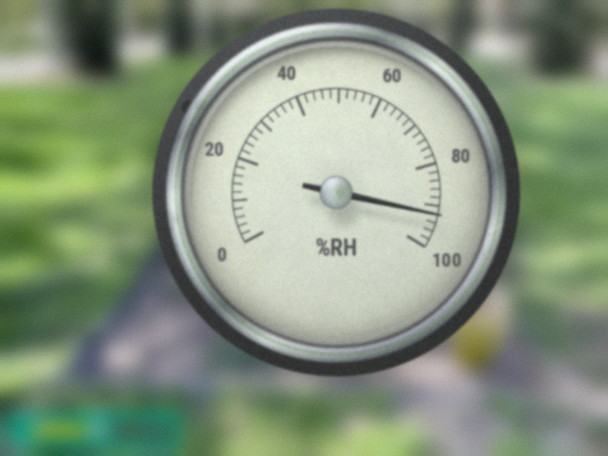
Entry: 92%
